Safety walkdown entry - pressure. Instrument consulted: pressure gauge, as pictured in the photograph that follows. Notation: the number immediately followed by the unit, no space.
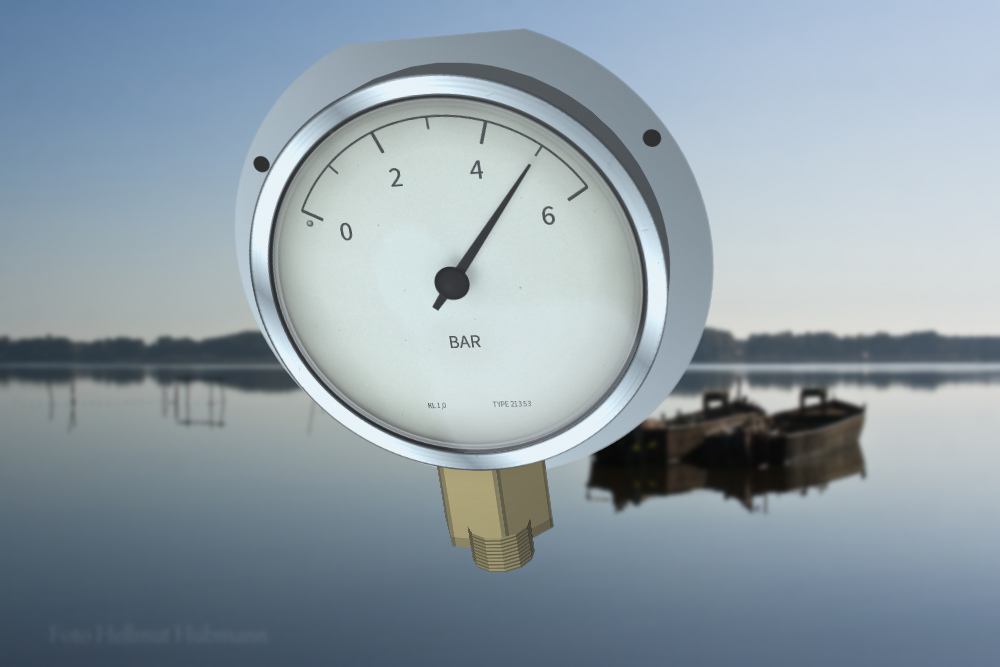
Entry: 5bar
